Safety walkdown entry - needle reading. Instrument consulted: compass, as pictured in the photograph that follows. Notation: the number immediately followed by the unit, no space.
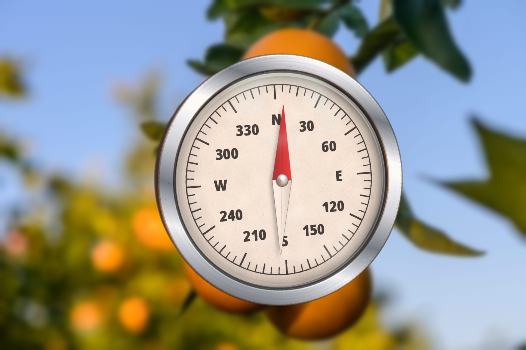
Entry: 5°
